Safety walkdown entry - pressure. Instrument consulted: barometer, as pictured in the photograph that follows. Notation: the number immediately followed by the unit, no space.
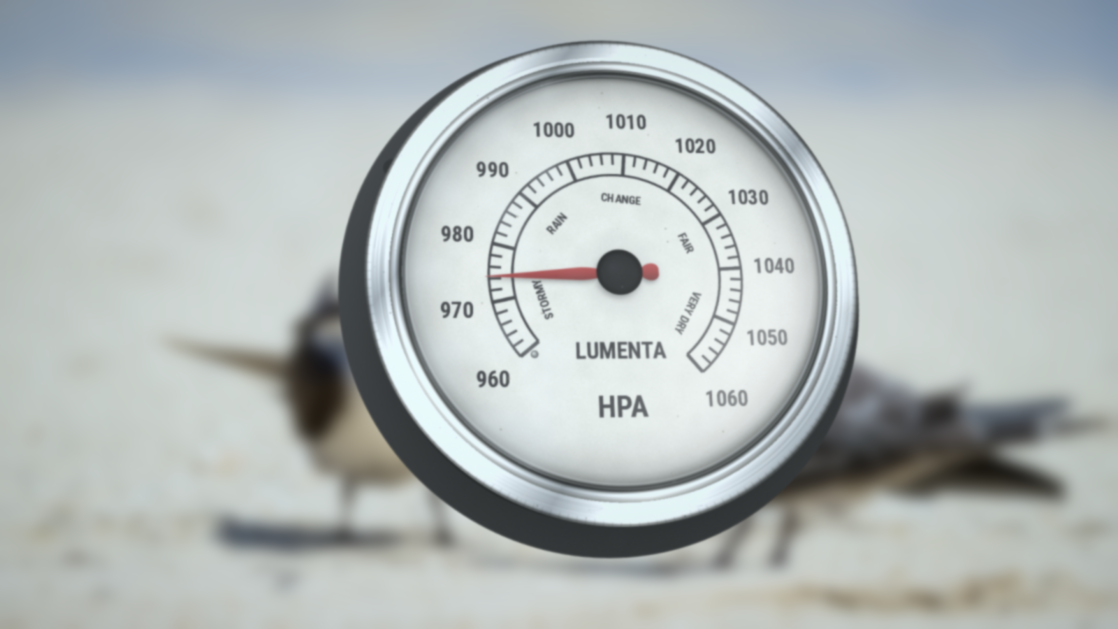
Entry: 974hPa
